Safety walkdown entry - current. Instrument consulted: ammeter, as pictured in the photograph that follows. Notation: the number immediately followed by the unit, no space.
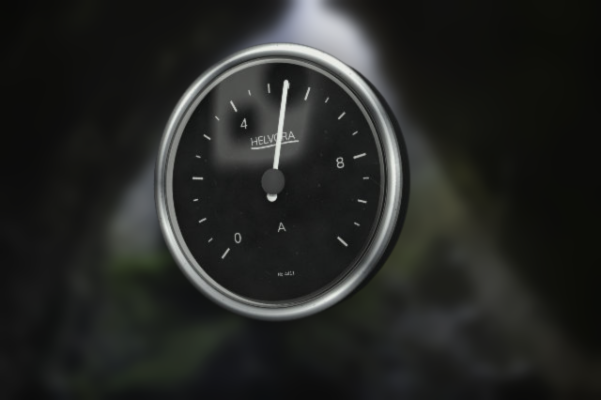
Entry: 5.5A
